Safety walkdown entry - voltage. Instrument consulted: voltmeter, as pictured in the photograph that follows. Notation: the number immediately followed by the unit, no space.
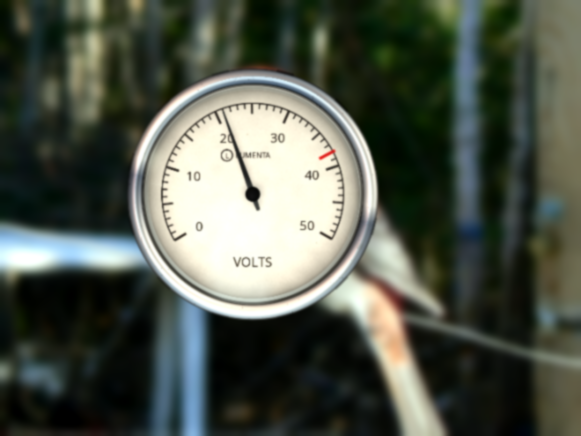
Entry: 21V
